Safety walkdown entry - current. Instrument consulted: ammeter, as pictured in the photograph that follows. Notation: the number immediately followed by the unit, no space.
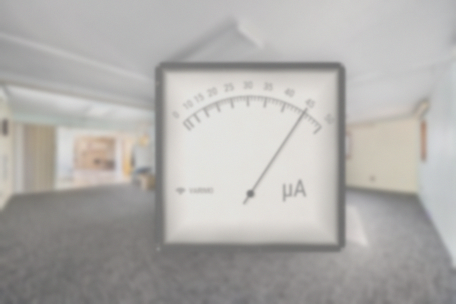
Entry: 45µA
